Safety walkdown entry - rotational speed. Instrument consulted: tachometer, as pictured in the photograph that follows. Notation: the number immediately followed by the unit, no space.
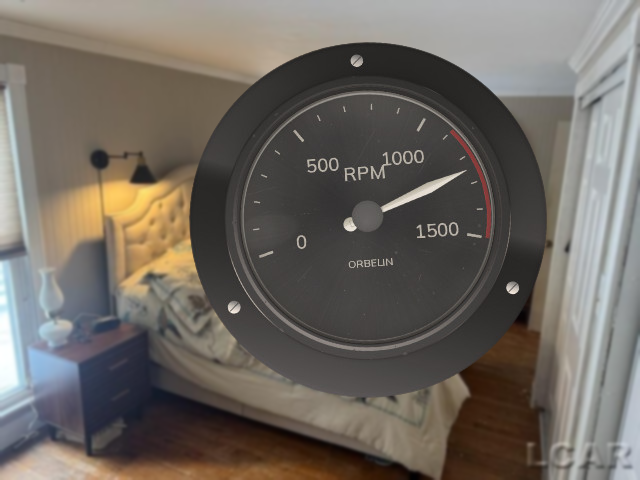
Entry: 1250rpm
